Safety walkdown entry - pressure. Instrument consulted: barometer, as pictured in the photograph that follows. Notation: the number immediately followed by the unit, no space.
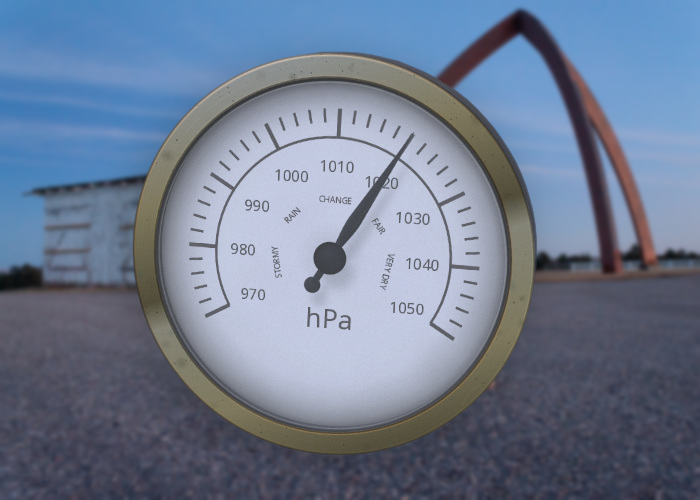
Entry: 1020hPa
